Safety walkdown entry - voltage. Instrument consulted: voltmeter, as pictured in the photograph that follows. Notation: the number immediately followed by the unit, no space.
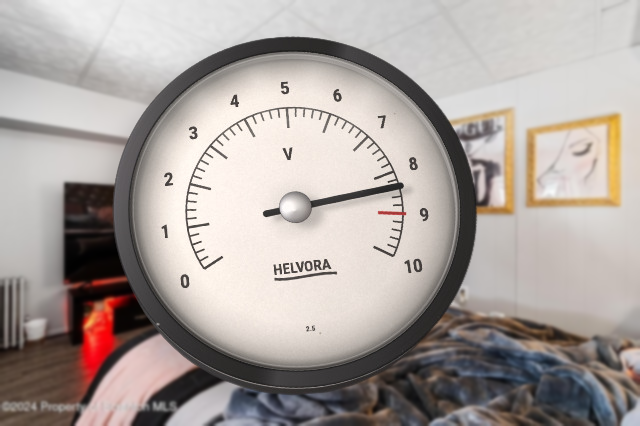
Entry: 8.4V
